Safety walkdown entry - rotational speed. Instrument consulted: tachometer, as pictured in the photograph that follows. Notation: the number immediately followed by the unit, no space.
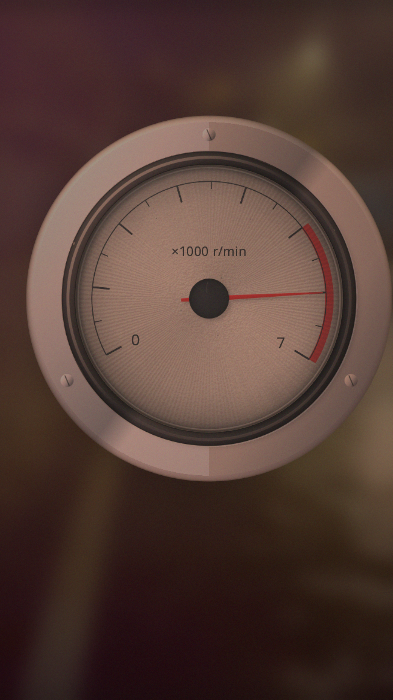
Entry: 6000rpm
